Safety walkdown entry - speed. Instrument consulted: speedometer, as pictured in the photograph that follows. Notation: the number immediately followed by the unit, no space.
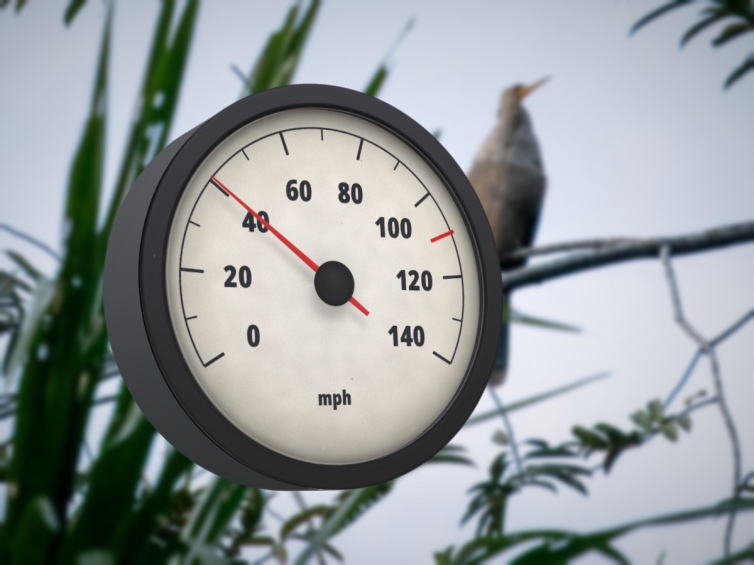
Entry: 40mph
